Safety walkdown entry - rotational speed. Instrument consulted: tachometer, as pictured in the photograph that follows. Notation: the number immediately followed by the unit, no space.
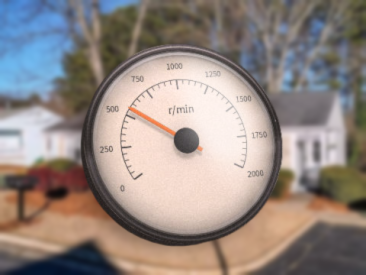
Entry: 550rpm
